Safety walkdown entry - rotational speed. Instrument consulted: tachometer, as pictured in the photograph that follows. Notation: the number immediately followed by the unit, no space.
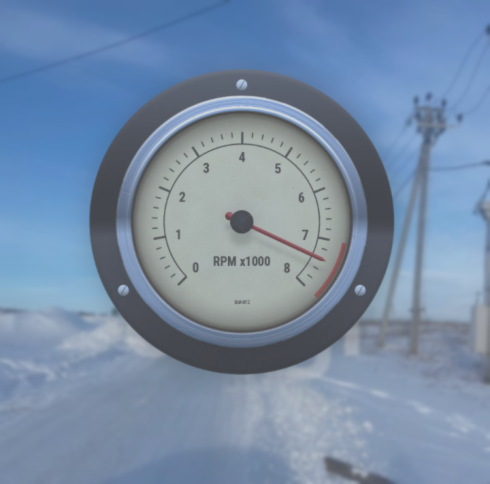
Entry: 7400rpm
